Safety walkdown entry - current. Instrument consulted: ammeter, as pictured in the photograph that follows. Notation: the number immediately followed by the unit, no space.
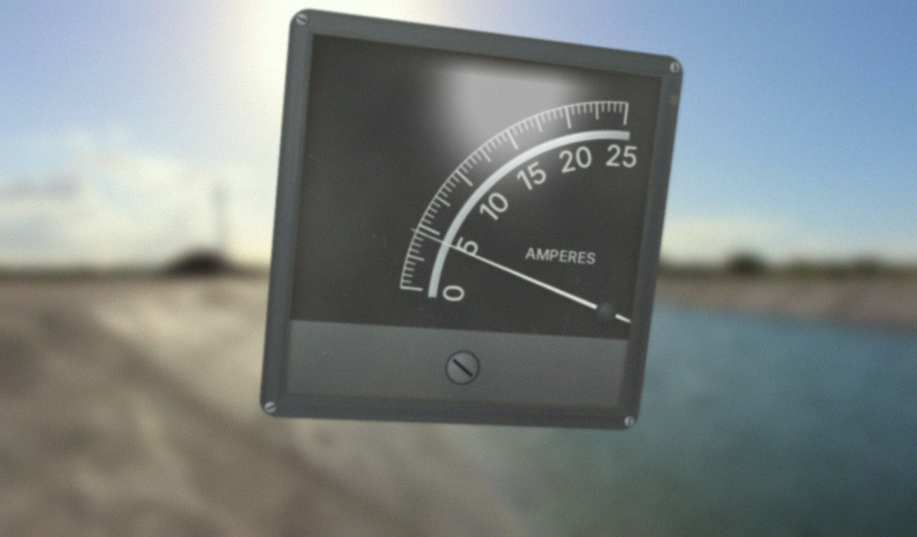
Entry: 4.5A
